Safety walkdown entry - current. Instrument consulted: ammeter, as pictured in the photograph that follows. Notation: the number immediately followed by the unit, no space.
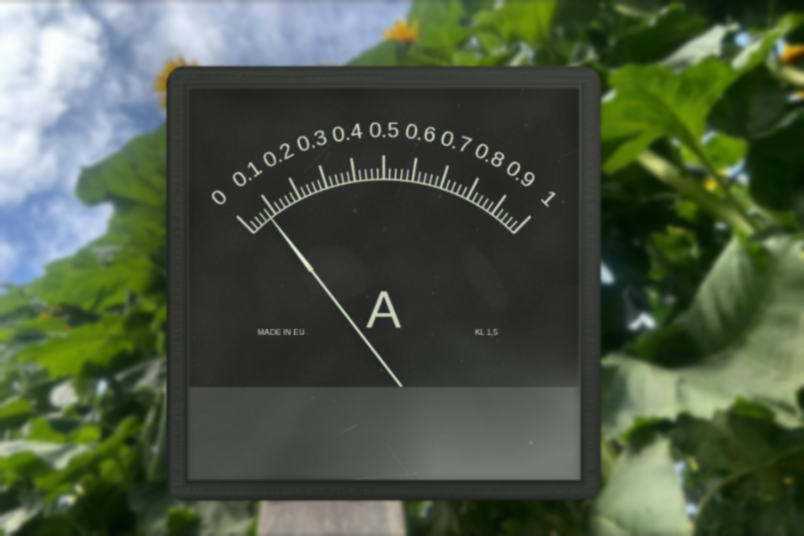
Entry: 0.08A
